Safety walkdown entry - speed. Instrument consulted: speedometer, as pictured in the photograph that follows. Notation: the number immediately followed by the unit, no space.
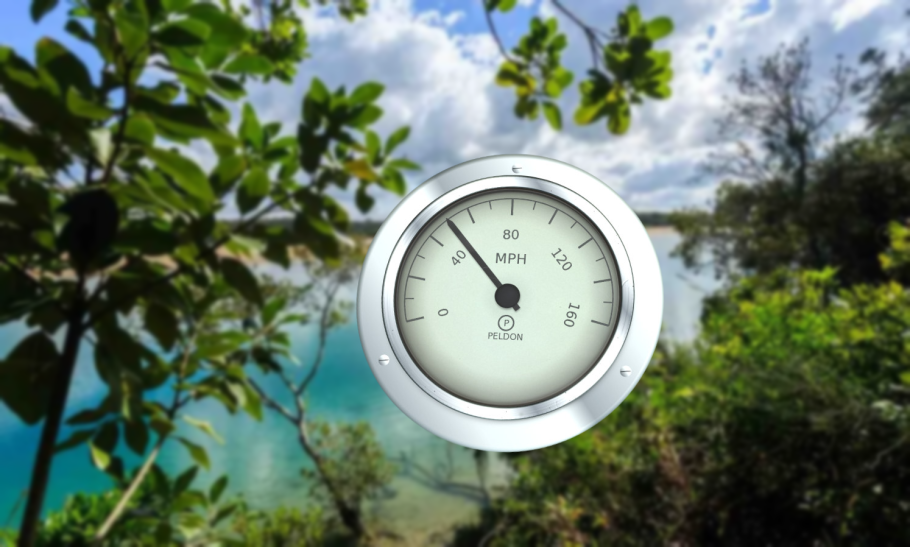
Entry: 50mph
